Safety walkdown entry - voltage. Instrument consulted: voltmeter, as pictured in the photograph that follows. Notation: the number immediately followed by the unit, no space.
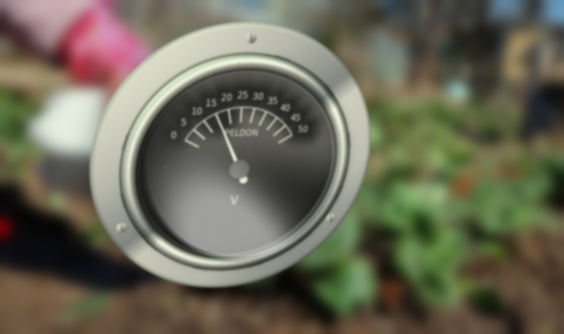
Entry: 15V
